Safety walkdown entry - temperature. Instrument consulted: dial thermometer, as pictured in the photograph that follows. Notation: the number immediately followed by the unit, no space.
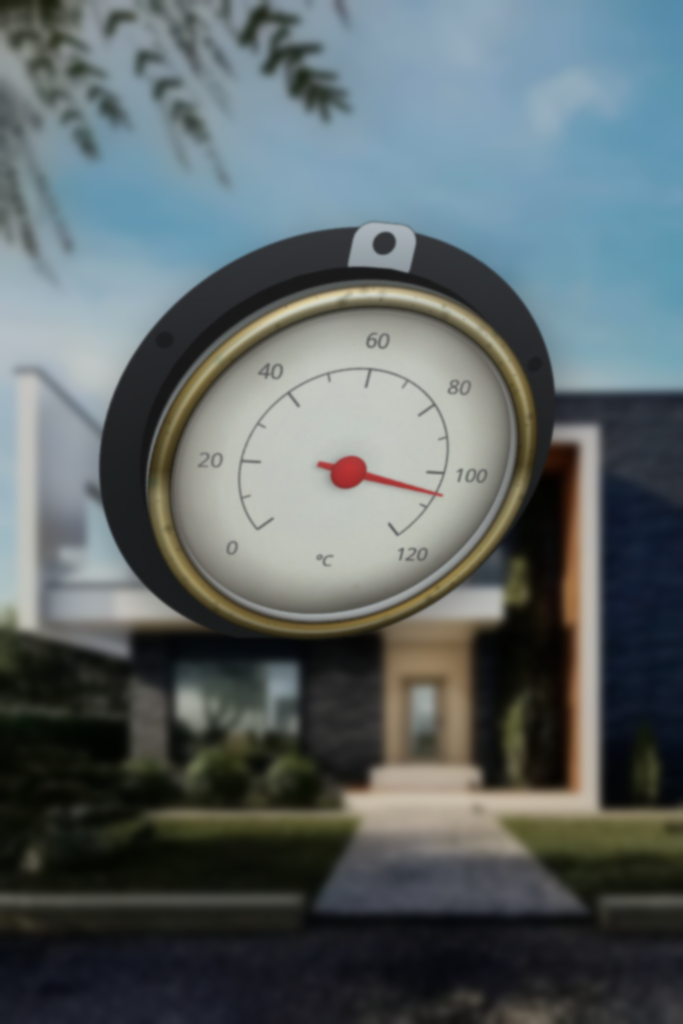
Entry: 105°C
